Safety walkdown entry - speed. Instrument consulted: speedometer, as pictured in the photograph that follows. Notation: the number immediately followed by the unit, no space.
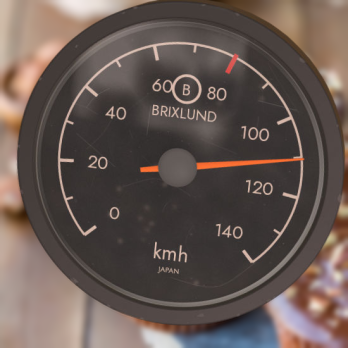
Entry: 110km/h
